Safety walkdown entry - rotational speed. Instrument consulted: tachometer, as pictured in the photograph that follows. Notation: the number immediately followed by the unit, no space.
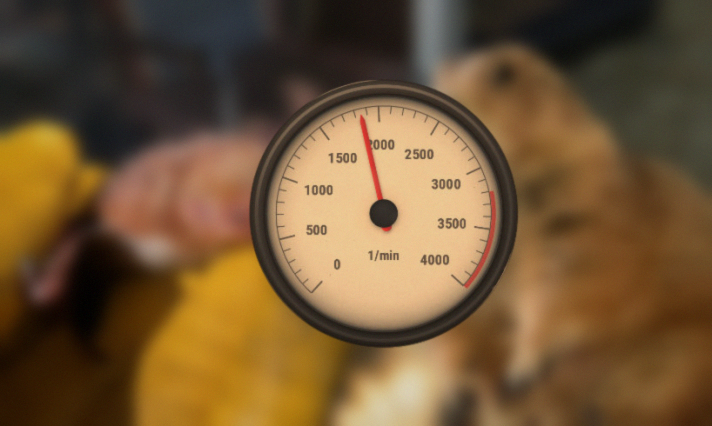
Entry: 1850rpm
